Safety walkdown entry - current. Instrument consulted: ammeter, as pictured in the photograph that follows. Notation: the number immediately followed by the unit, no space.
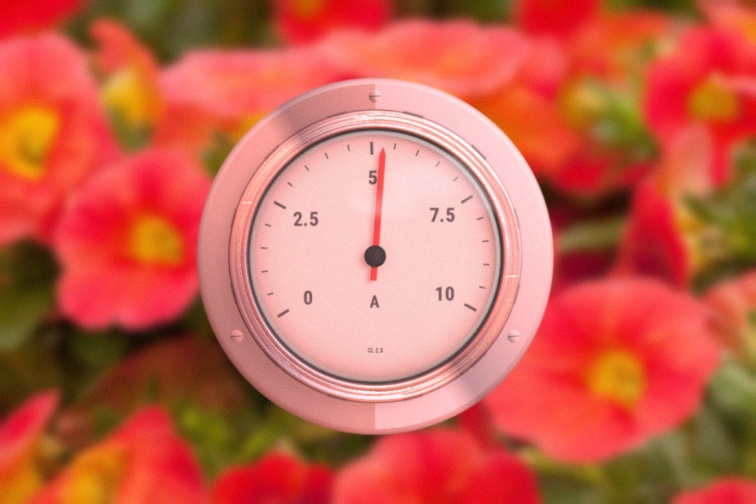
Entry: 5.25A
